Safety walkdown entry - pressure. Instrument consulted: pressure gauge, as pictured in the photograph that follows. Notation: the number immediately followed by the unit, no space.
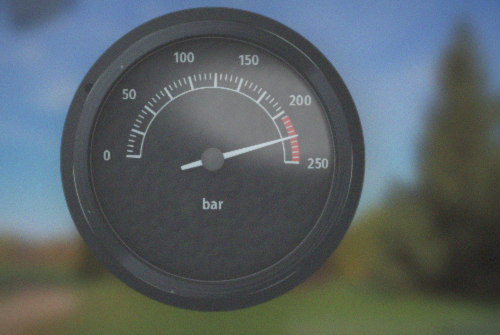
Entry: 225bar
